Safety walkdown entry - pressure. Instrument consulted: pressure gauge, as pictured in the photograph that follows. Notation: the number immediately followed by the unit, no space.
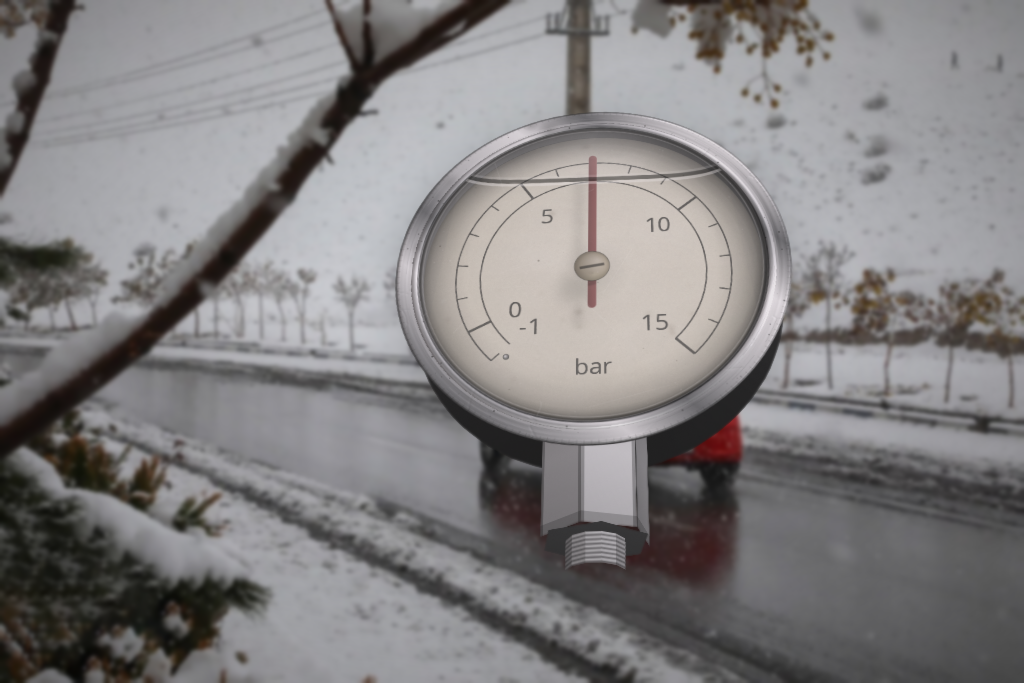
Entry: 7bar
